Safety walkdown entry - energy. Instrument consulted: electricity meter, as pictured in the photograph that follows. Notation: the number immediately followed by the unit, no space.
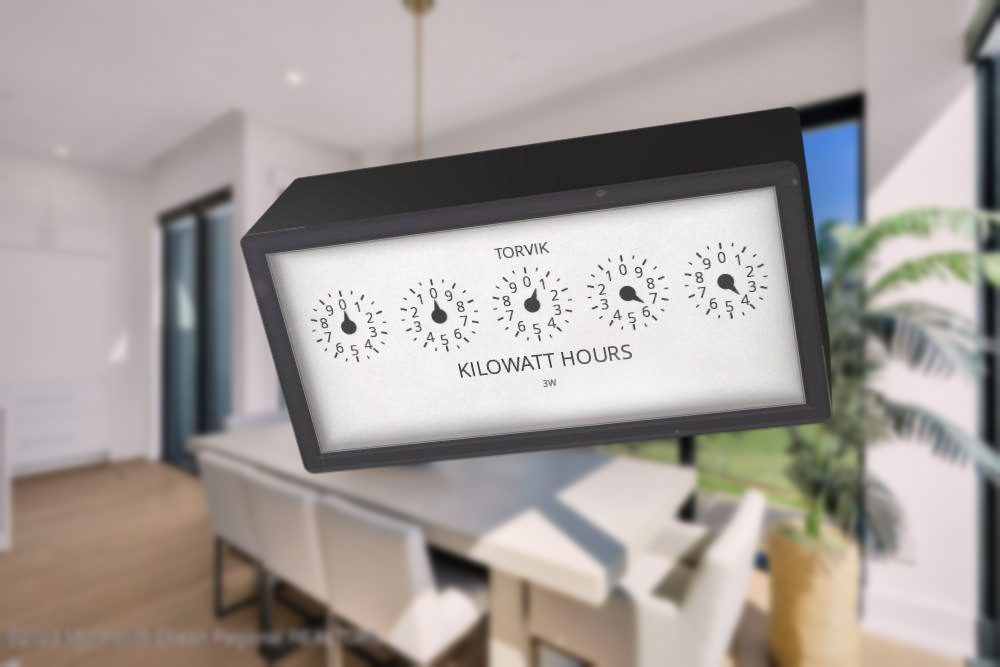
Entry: 64kWh
